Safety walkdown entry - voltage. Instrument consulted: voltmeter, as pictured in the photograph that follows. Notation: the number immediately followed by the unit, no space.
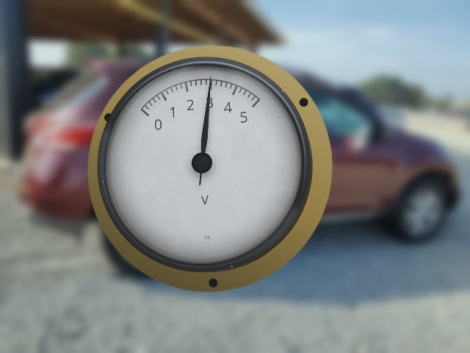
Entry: 3V
